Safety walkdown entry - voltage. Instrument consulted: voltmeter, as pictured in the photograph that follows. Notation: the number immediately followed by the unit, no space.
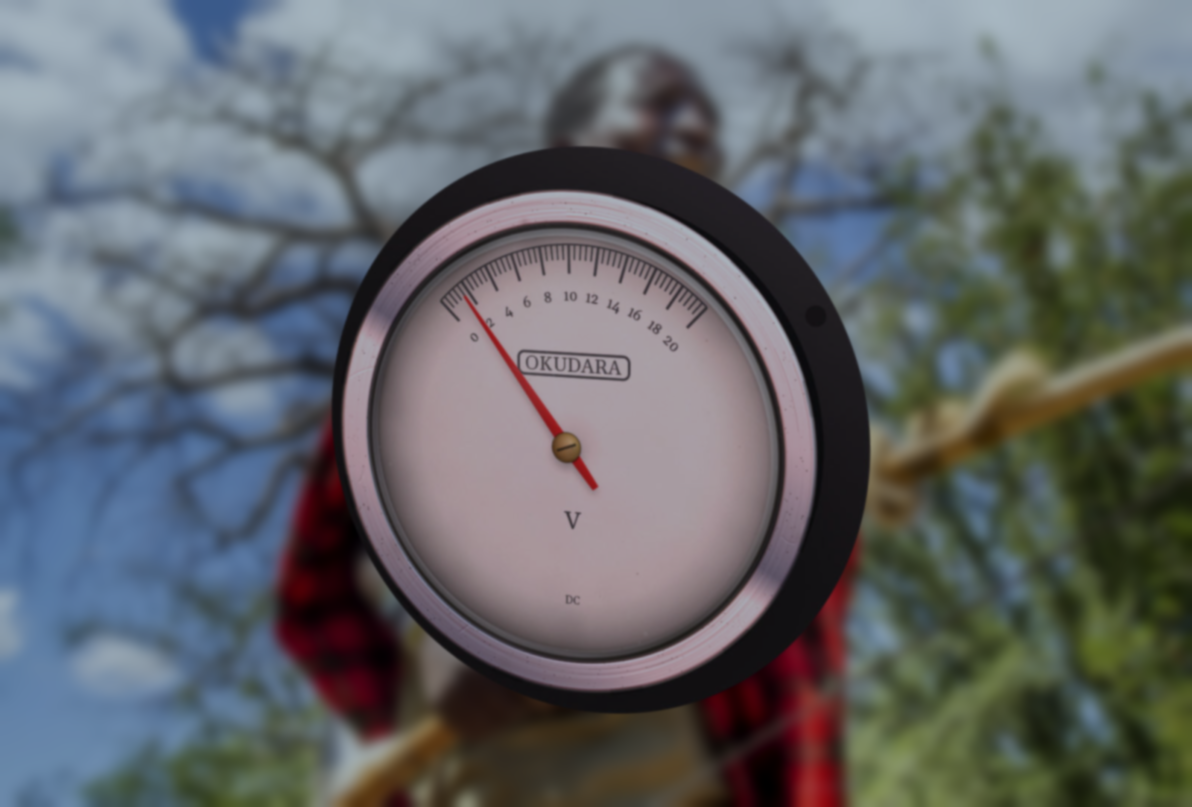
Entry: 2V
